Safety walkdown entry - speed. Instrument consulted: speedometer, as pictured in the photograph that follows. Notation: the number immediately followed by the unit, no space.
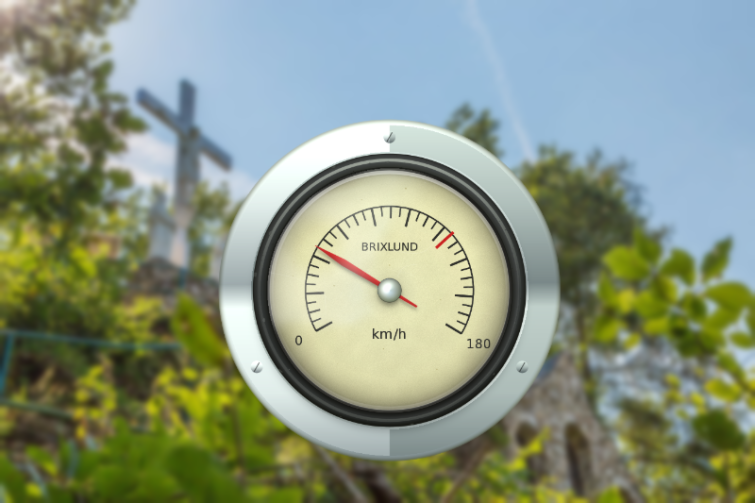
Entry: 45km/h
